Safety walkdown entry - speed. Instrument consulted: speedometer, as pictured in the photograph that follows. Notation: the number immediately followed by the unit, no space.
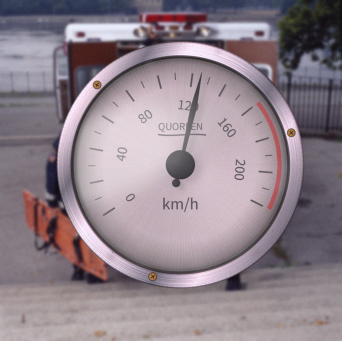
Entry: 125km/h
